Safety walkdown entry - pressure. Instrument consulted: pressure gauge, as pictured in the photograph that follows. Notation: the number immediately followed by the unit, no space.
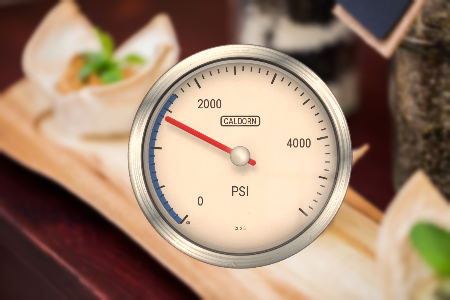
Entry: 1400psi
